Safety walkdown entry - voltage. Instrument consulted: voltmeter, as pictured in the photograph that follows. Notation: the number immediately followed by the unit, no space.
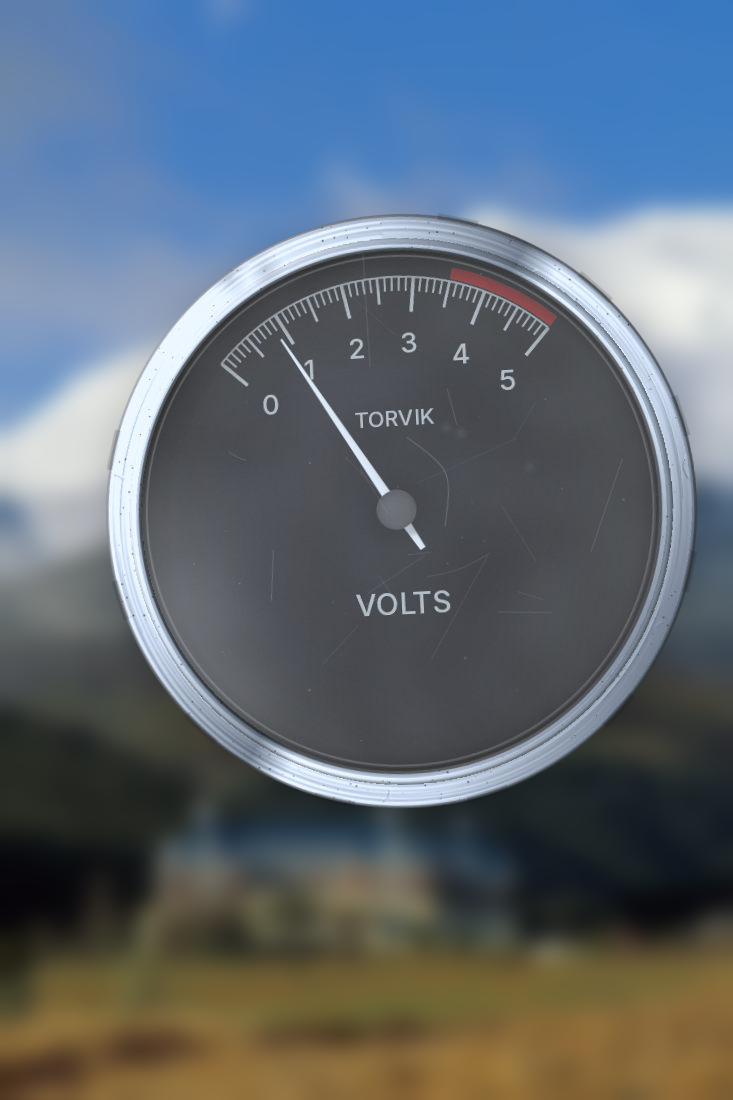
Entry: 0.9V
